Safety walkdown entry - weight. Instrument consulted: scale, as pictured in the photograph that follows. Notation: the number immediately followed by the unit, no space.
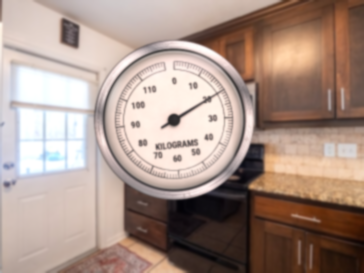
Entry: 20kg
